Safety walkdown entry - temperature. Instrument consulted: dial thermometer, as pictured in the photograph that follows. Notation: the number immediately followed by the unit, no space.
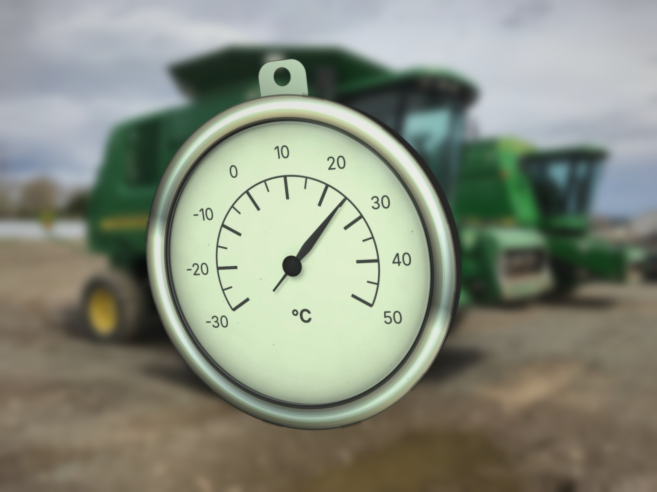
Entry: 25°C
